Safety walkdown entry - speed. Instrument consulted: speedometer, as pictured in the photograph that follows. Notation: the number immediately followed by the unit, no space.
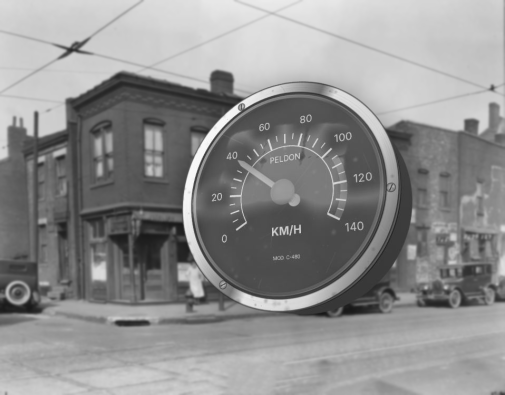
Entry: 40km/h
